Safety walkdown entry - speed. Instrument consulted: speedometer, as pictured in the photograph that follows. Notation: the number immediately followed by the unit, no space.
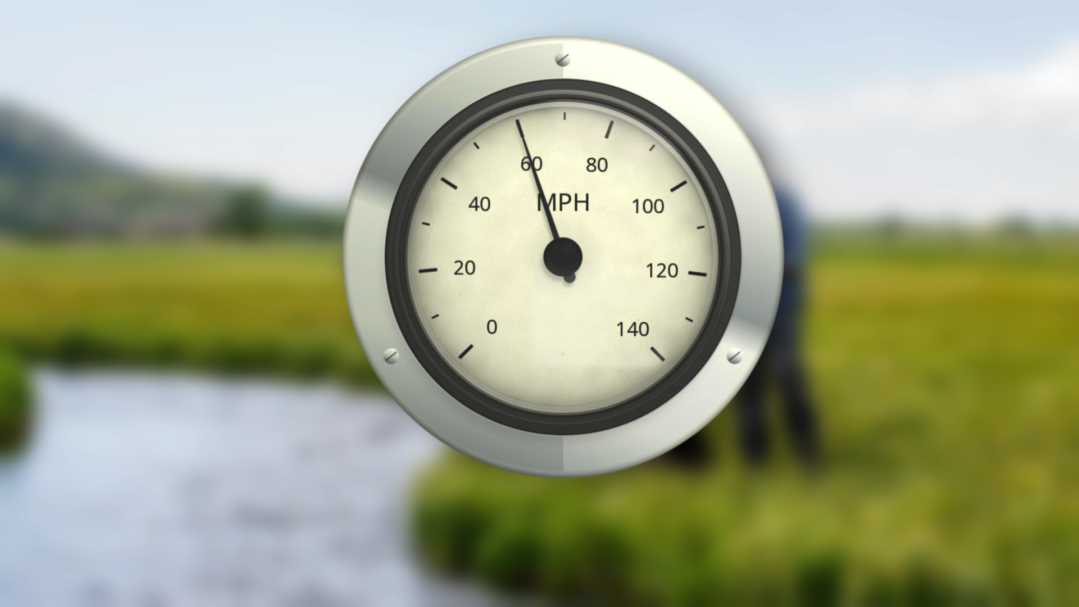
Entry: 60mph
